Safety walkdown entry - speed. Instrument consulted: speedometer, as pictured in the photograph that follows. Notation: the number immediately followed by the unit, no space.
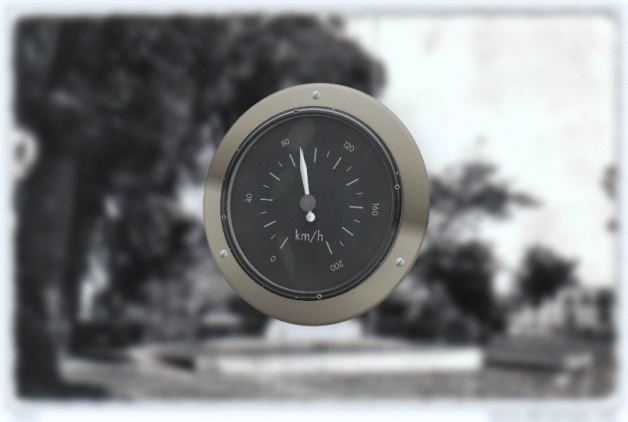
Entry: 90km/h
